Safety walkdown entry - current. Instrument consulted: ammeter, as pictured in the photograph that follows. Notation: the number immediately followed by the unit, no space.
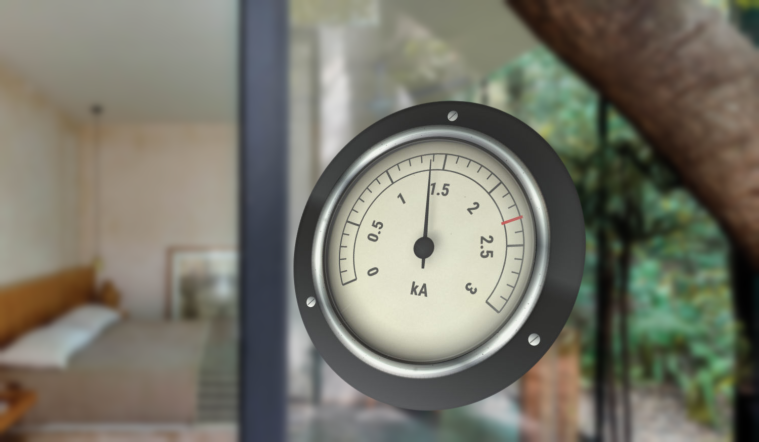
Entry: 1.4kA
